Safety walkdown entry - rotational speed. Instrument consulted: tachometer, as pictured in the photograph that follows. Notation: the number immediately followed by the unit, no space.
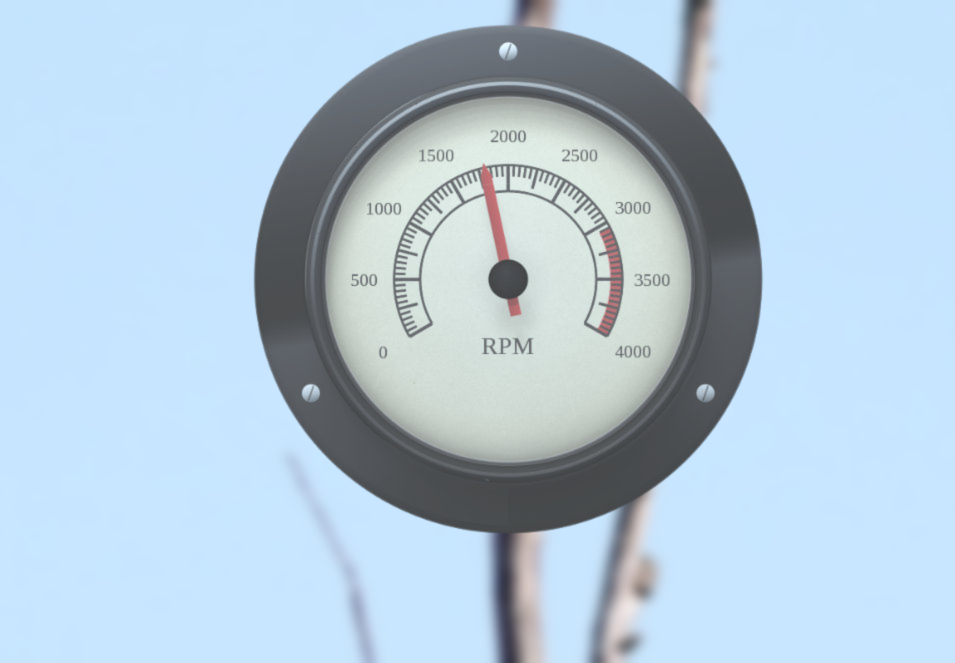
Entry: 1800rpm
